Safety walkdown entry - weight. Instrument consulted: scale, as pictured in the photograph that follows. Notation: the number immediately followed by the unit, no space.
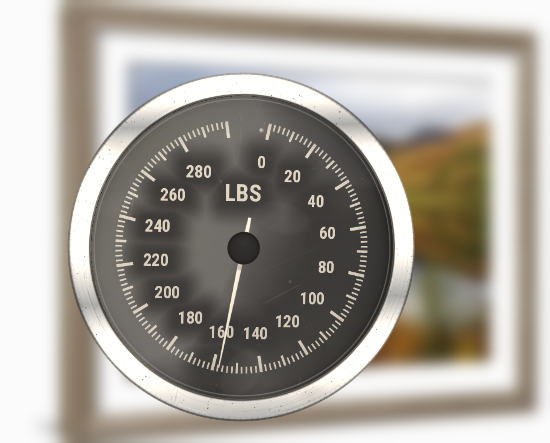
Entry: 158lb
